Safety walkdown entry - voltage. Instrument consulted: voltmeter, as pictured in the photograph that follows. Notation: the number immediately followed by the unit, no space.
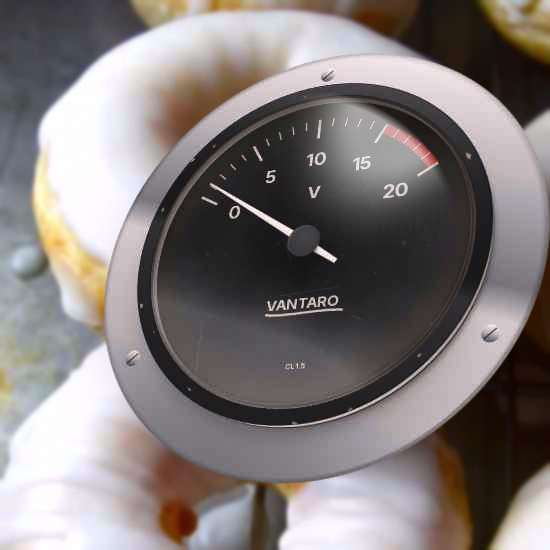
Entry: 1V
